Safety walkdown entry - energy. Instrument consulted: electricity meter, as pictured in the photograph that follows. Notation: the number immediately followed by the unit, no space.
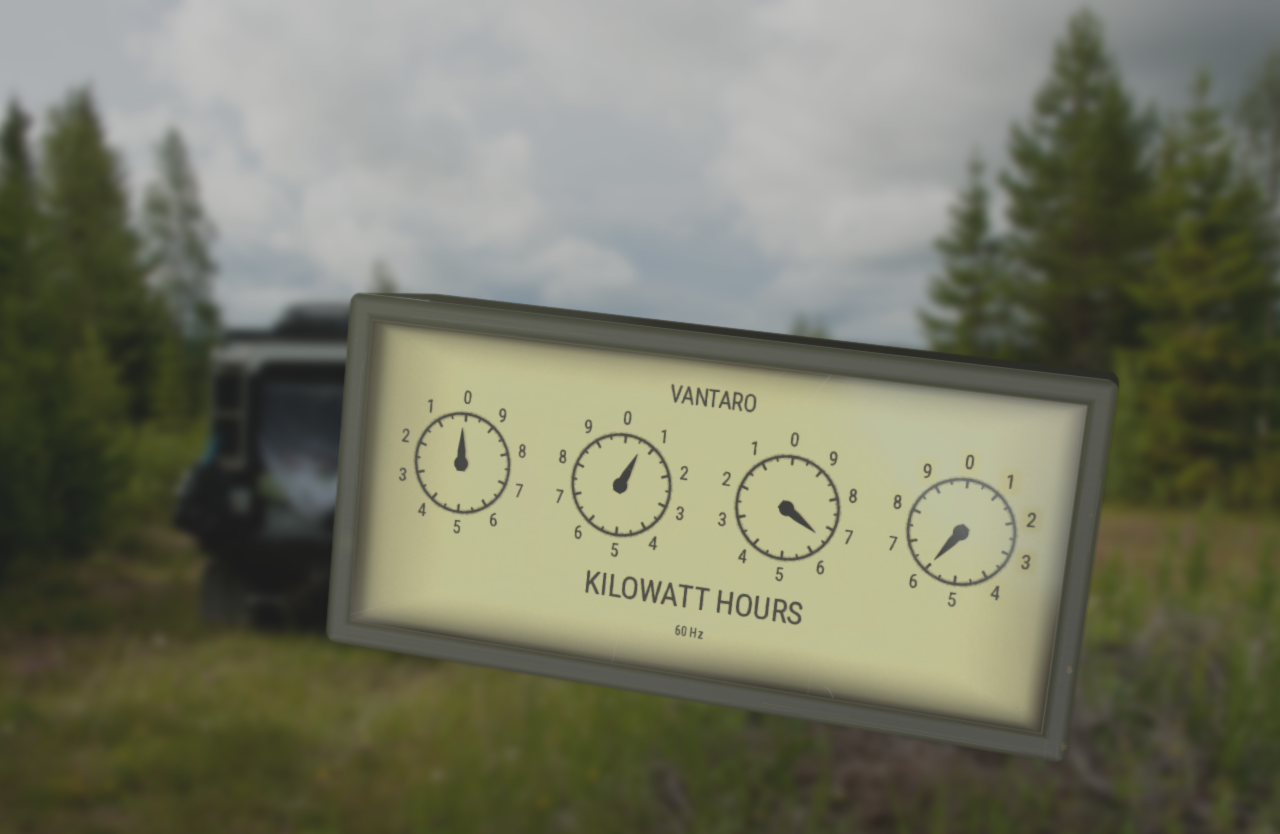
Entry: 66kWh
